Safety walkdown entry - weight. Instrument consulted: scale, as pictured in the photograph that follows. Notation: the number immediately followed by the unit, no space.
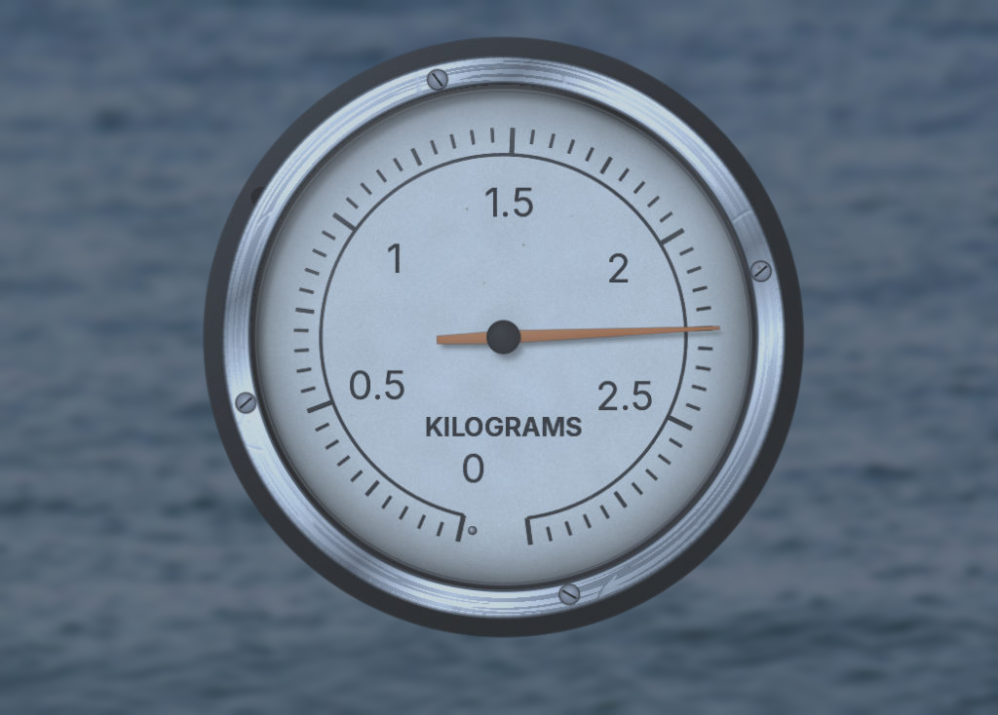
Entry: 2.25kg
